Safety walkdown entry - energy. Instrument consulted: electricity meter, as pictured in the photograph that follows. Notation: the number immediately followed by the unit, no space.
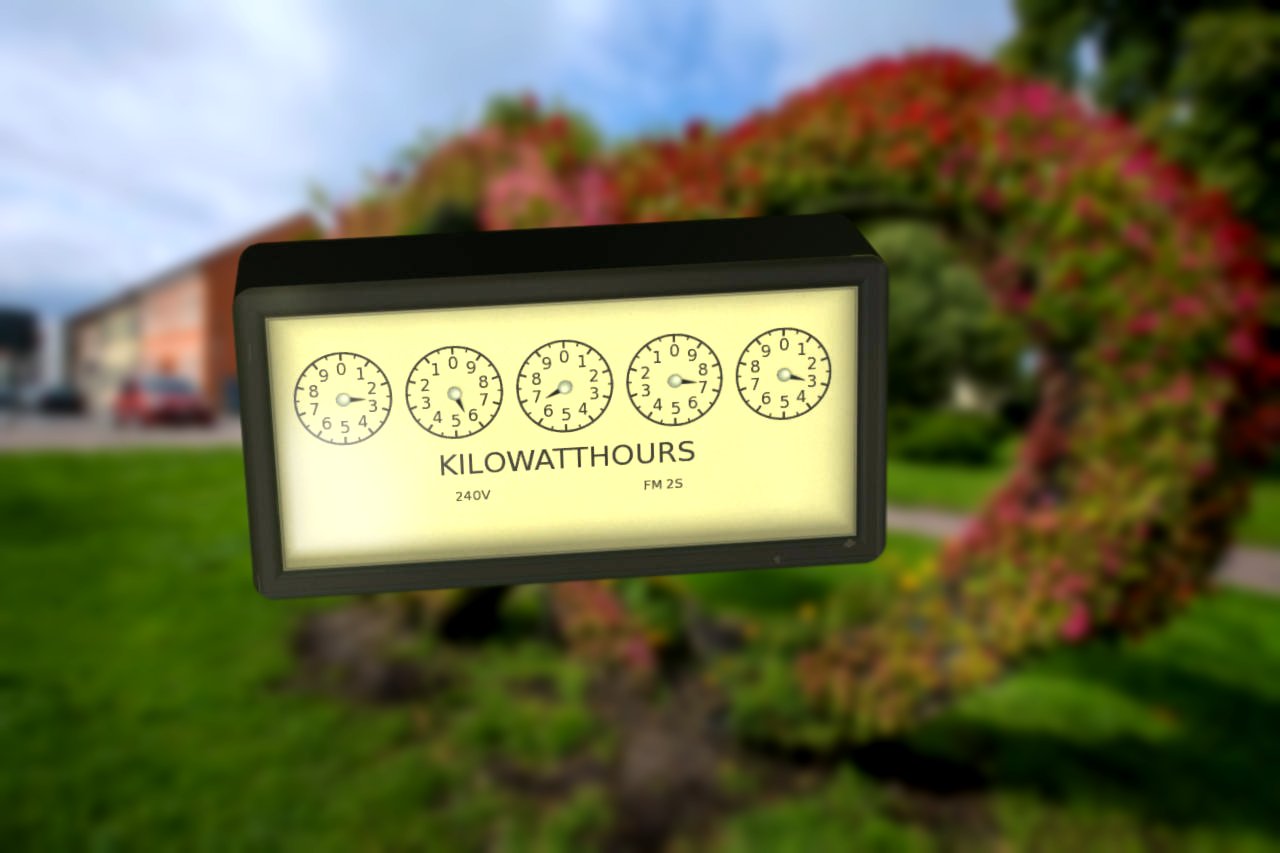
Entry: 25673kWh
